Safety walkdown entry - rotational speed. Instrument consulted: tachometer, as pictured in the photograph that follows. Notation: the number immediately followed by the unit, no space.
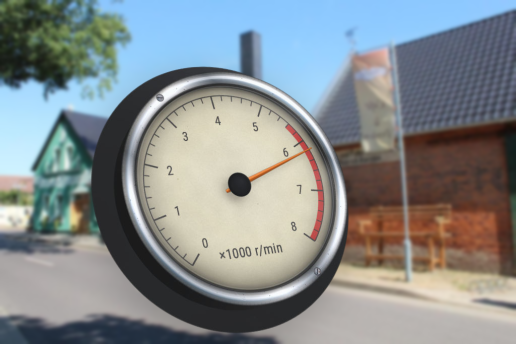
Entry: 6200rpm
